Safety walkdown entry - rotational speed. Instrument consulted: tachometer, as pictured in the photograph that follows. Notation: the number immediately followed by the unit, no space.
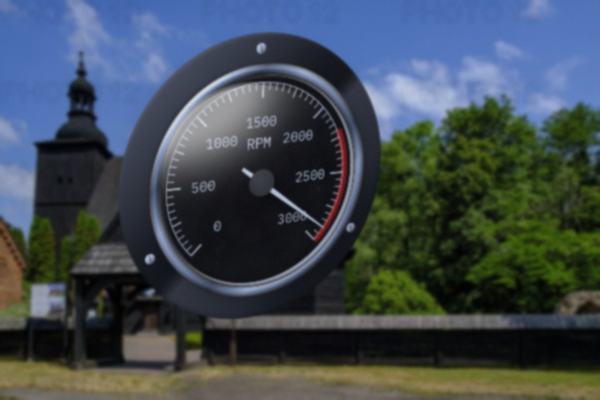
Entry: 2900rpm
